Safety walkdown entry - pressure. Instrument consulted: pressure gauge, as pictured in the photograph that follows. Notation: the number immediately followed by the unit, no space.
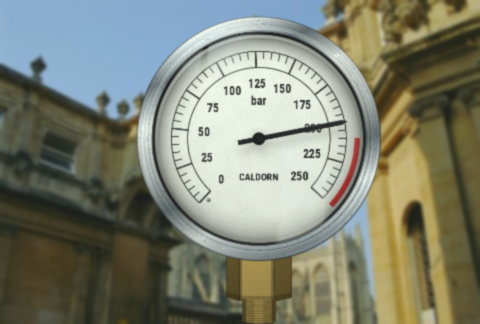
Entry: 200bar
